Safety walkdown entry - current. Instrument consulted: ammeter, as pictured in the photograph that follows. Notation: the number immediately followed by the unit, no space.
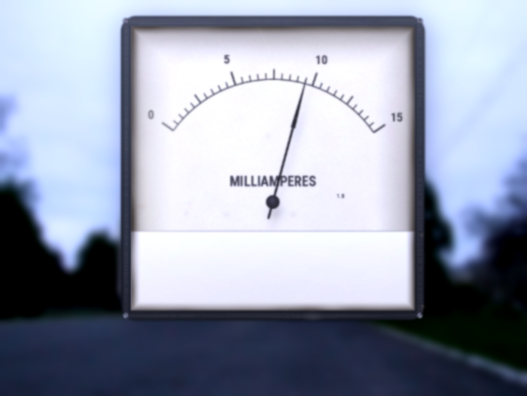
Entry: 9.5mA
